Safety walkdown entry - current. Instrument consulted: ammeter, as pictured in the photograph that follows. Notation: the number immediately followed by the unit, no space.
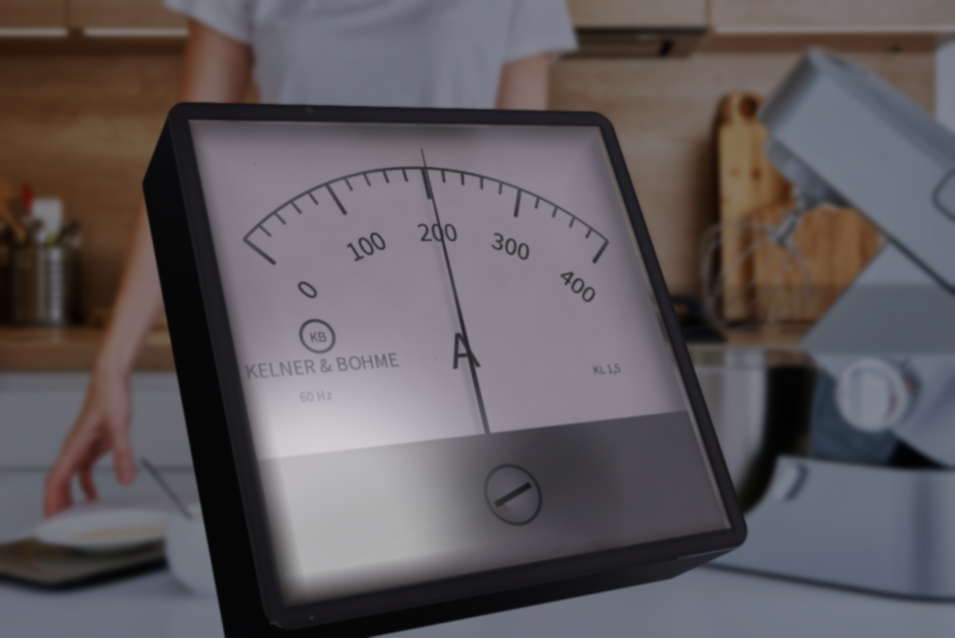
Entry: 200A
